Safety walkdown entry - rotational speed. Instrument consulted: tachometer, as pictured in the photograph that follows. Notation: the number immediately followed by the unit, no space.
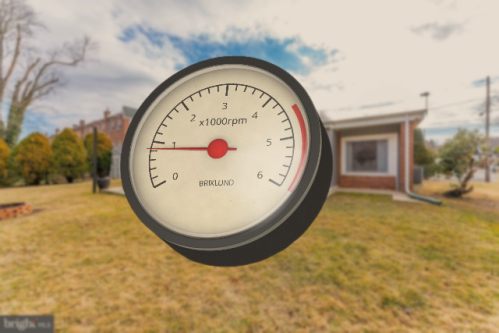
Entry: 800rpm
